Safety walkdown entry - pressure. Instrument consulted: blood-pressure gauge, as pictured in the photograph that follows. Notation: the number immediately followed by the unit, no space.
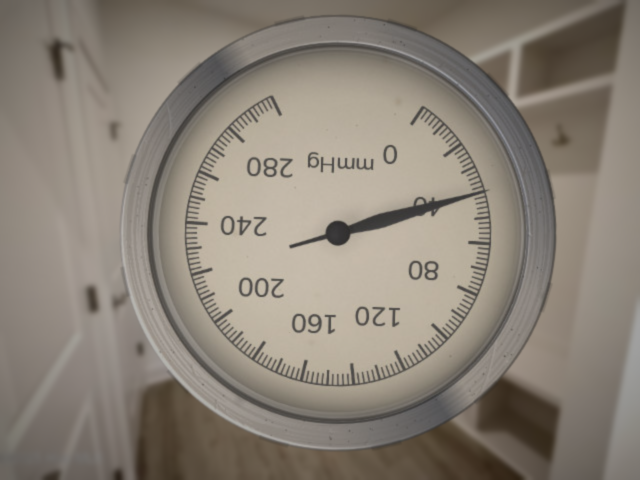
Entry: 40mmHg
